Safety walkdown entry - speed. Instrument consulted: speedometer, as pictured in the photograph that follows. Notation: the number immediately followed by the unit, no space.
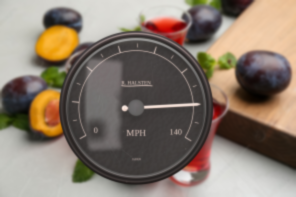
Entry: 120mph
